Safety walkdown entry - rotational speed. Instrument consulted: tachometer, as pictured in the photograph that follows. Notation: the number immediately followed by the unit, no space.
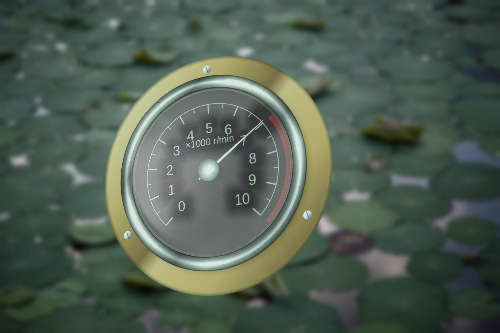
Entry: 7000rpm
